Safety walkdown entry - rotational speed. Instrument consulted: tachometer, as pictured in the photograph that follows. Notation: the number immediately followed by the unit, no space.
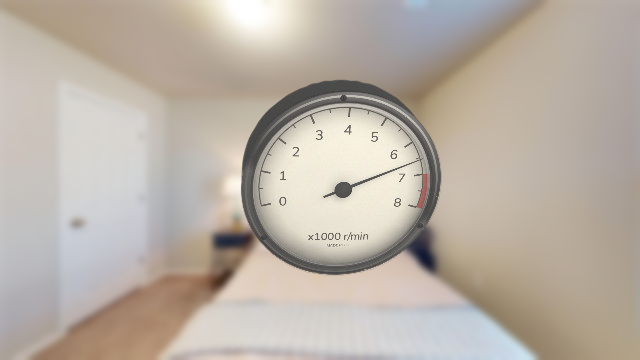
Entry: 6500rpm
